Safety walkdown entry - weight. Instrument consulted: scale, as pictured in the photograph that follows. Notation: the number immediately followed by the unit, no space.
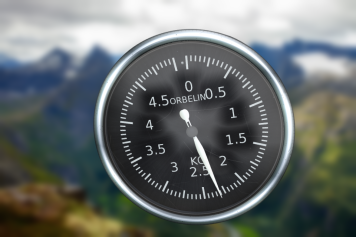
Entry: 2.3kg
